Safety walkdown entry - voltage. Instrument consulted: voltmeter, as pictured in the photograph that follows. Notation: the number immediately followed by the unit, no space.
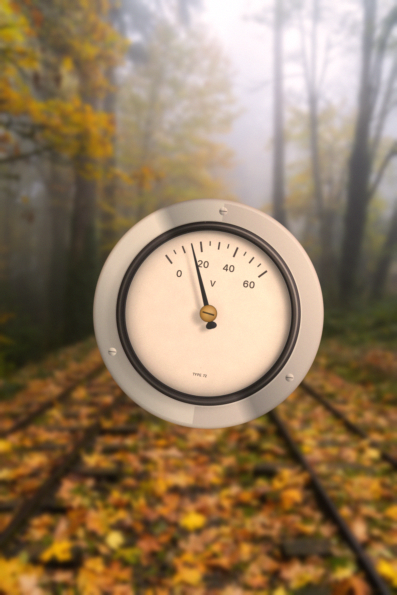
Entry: 15V
